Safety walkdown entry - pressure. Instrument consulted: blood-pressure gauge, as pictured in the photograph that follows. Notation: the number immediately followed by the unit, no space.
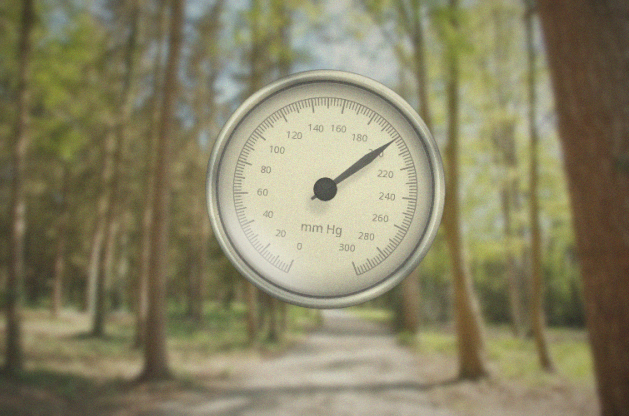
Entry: 200mmHg
